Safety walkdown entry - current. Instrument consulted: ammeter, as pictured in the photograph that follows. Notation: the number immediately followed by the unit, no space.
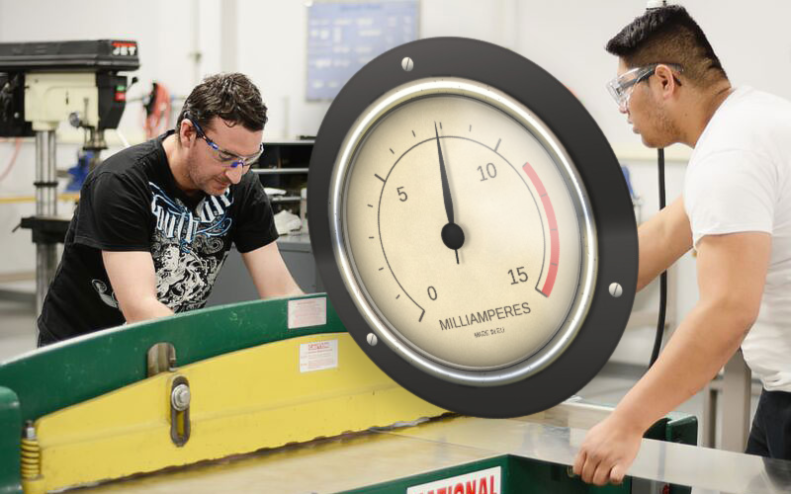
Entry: 8mA
